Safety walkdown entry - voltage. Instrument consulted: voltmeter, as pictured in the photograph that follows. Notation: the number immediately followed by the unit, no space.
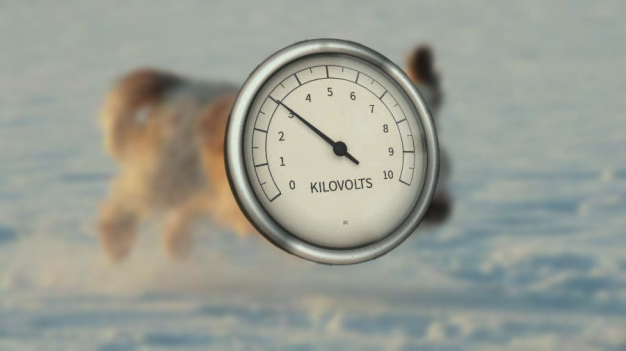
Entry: 3kV
